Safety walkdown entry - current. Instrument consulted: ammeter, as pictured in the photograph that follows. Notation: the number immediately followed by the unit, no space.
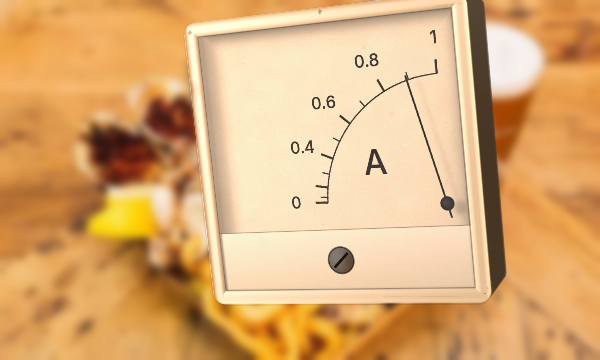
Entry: 0.9A
